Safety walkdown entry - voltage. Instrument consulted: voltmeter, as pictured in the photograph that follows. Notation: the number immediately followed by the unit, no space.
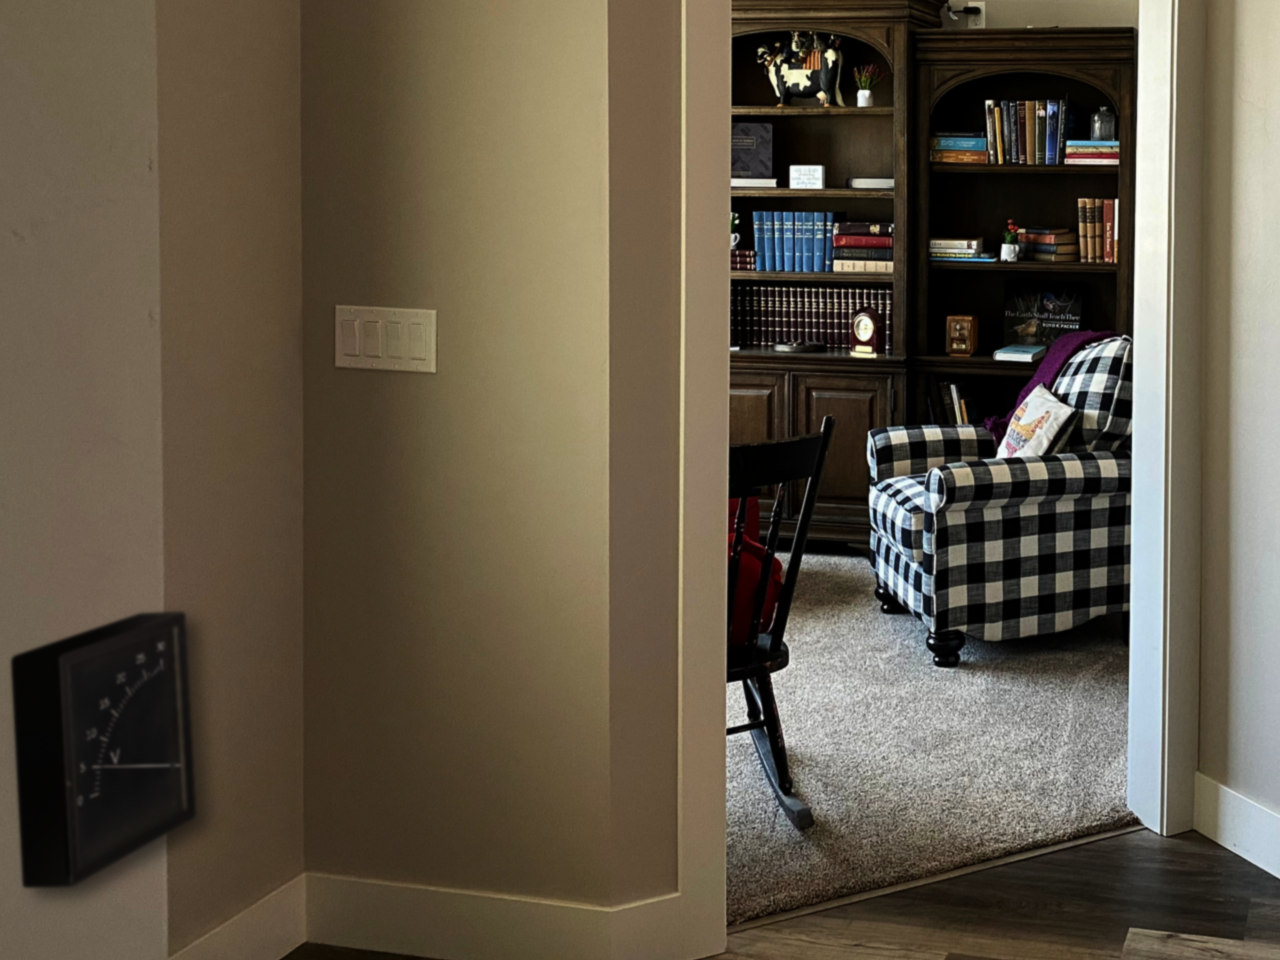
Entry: 5V
